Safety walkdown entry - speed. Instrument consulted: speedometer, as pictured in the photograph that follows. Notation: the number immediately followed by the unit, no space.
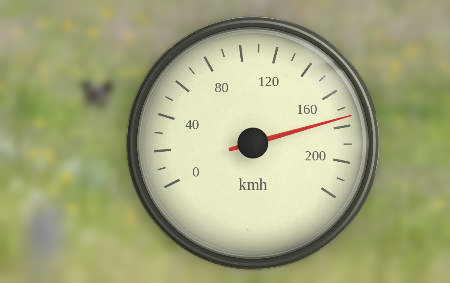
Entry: 175km/h
